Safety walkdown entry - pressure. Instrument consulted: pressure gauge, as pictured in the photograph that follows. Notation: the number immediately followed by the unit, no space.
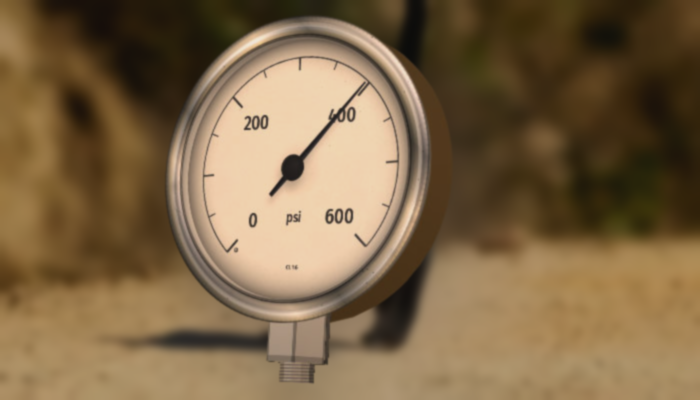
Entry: 400psi
